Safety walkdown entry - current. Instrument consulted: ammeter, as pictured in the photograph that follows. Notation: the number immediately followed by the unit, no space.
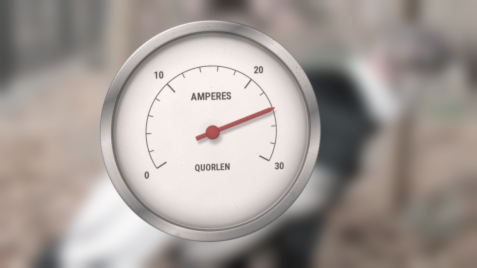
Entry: 24A
